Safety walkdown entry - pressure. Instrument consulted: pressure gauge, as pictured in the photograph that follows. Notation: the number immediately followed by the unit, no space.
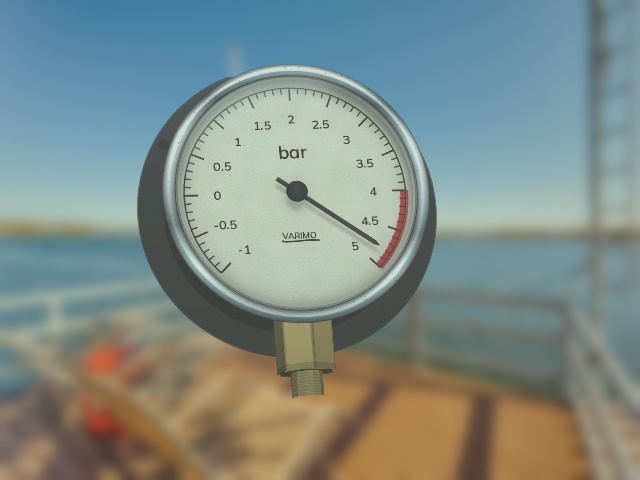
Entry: 4.8bar
